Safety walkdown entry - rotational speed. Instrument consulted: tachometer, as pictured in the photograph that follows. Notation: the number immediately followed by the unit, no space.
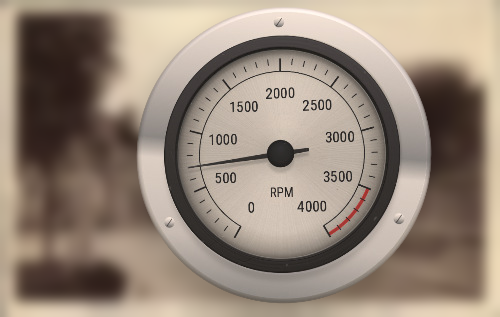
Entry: 700rpm
